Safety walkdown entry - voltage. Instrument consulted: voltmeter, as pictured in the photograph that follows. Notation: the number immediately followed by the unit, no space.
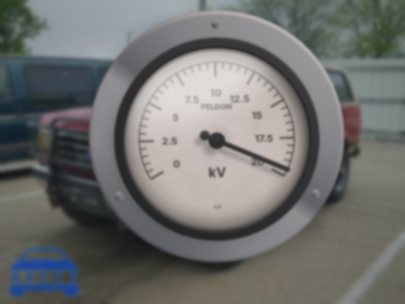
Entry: 19.5kV
